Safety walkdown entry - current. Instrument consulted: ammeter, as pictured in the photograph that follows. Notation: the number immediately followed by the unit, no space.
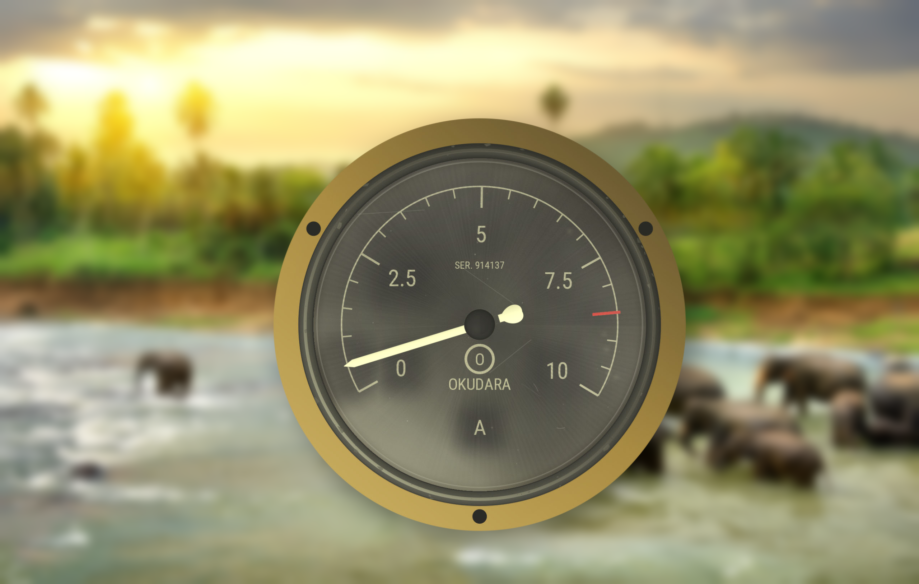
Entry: 0.5A
